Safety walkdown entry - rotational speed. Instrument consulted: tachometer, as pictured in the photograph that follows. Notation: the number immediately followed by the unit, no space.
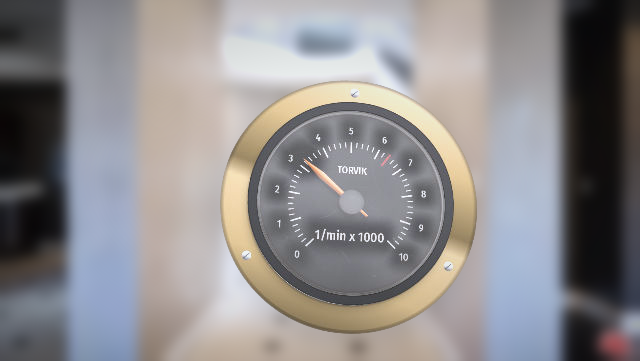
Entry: 3200rpm
